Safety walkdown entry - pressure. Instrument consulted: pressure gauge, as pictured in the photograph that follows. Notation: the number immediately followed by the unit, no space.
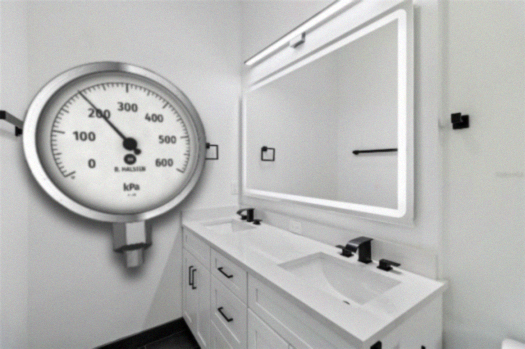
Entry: 200kPa
